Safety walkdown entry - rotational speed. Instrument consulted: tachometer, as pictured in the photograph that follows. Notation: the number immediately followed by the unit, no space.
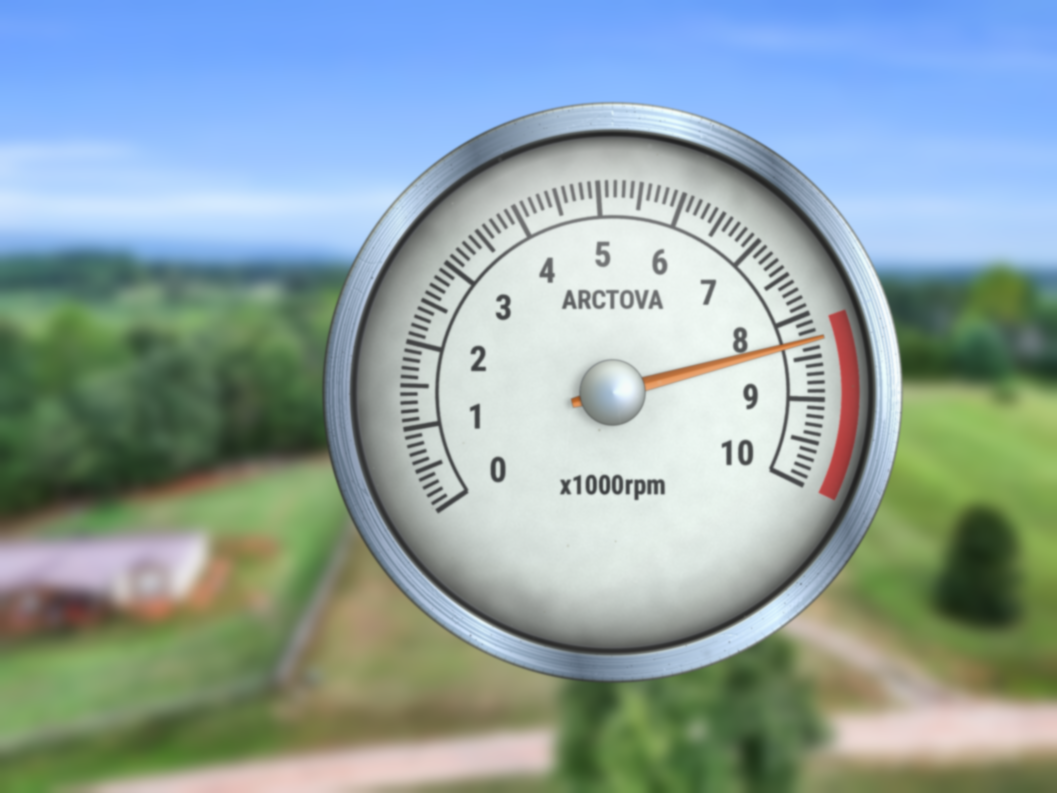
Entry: 8300rpm
